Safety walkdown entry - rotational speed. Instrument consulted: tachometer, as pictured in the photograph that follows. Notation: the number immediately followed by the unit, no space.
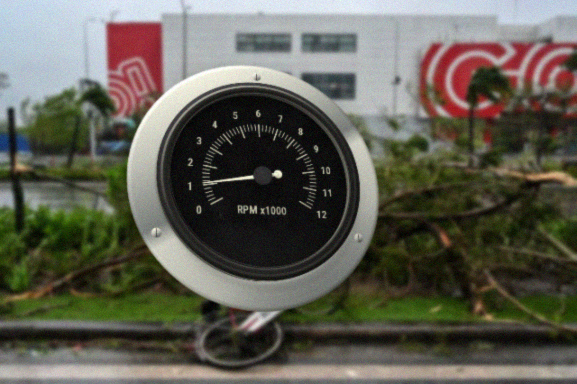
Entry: 1000rpm
